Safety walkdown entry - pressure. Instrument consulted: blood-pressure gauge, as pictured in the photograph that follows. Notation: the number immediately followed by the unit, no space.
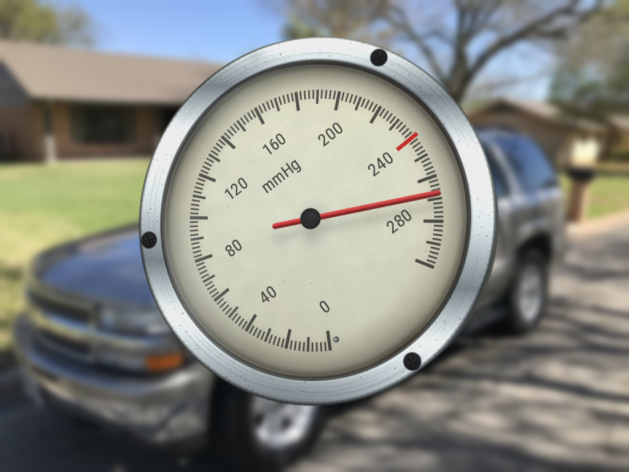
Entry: 268mmHg
